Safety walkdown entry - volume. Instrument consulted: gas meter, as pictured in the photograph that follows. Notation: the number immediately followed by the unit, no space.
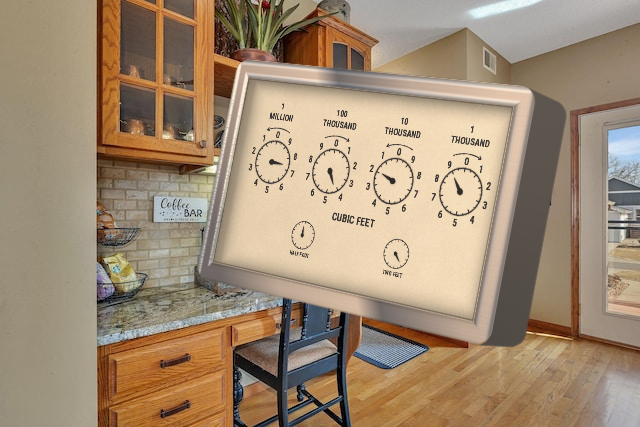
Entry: 741900ft³
